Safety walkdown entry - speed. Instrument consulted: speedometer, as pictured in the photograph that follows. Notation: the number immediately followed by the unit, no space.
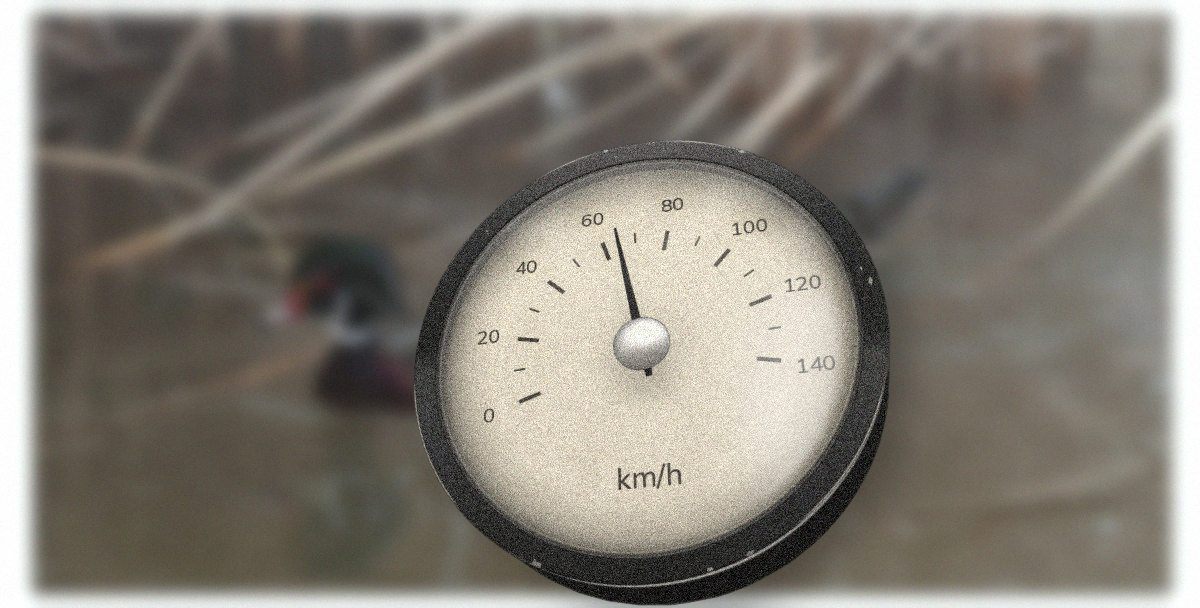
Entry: 65km/h
